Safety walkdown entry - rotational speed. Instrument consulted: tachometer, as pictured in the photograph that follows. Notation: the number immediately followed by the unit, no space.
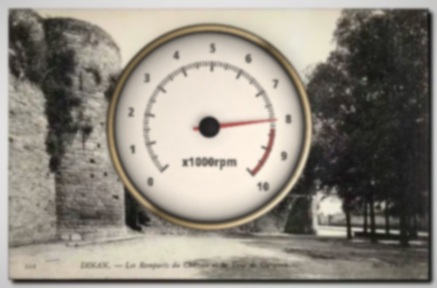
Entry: 8000rpm
